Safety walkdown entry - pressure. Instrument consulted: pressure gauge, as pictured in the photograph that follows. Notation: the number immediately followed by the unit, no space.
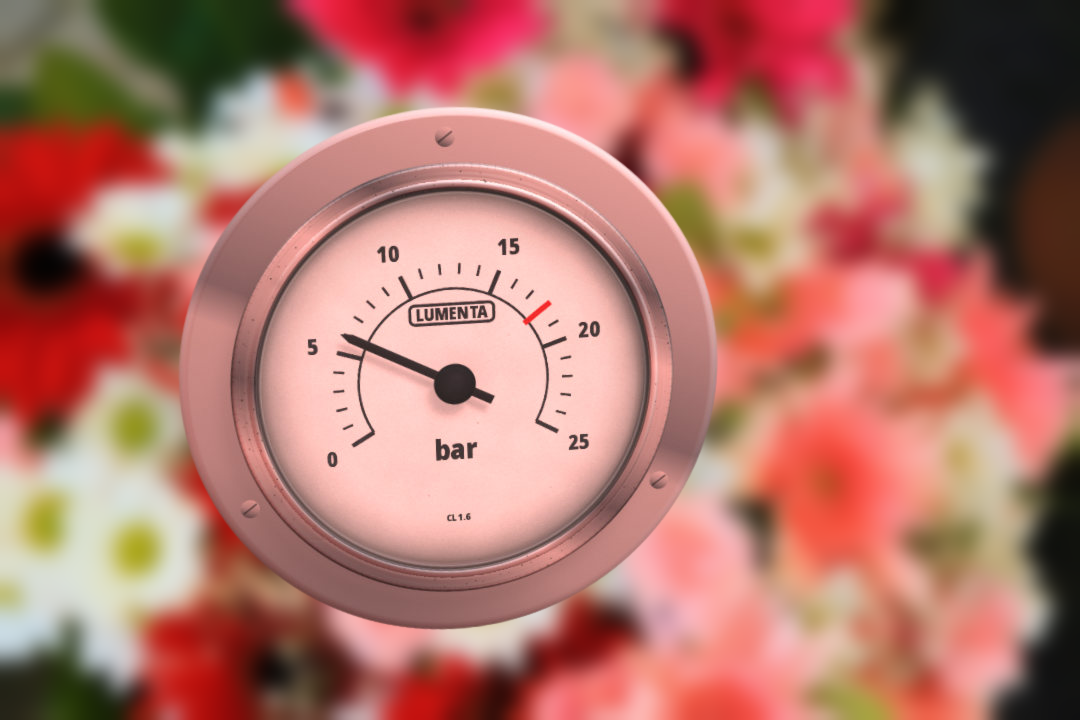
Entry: 6bar
